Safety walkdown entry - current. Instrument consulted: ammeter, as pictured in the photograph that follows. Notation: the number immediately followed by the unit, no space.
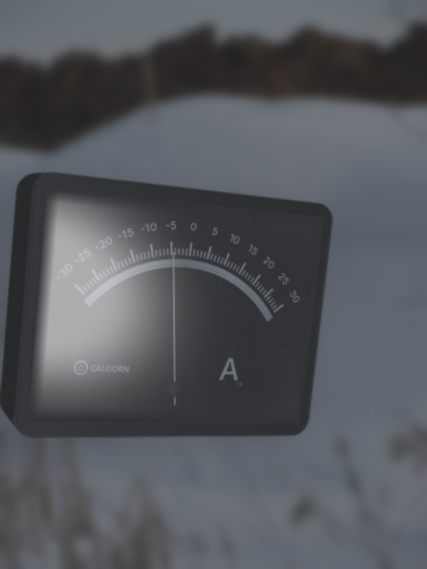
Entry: -5A
